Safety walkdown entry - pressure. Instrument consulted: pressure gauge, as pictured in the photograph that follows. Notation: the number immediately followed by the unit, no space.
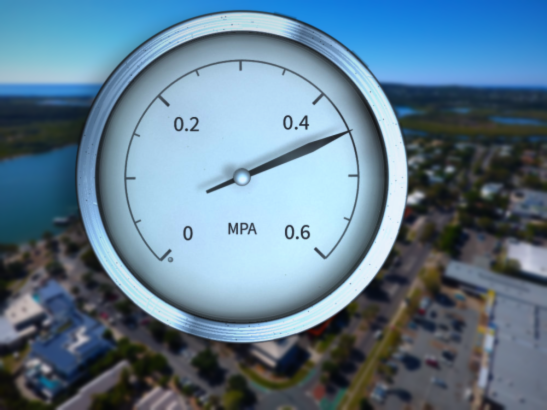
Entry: 0.45MPa
